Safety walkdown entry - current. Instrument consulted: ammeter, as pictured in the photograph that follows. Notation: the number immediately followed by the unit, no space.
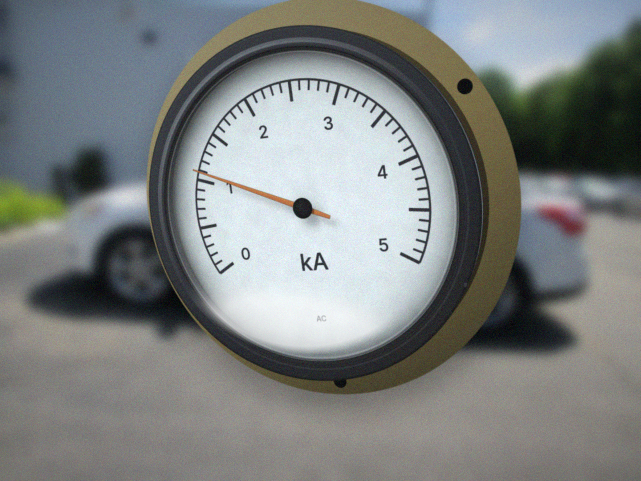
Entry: 1.1kA
